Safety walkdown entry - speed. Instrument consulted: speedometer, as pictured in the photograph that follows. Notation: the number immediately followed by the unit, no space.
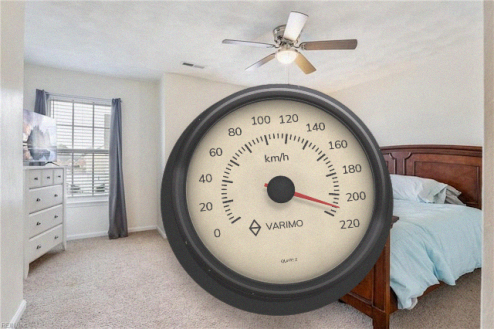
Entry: 212km/h
